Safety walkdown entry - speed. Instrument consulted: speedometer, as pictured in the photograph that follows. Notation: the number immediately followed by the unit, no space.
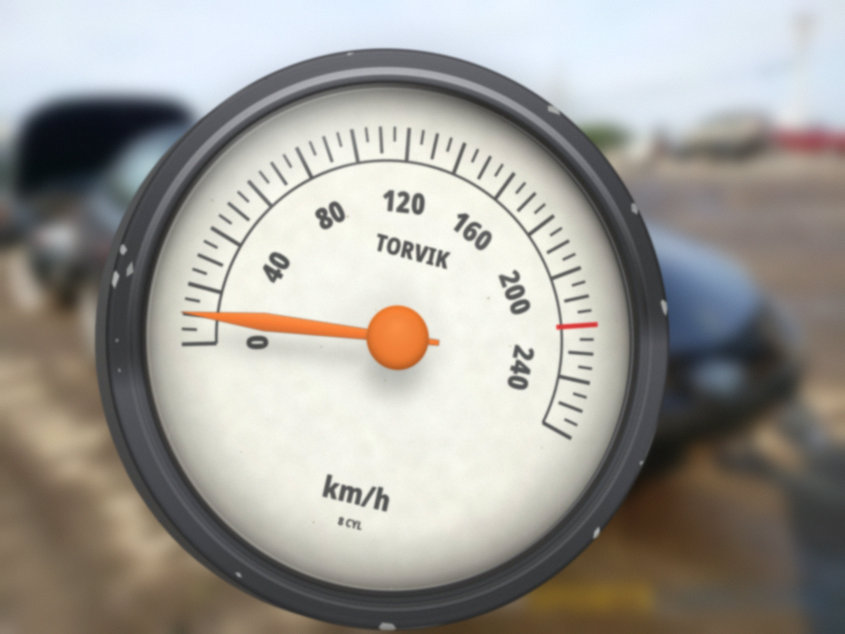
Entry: 10km/h
